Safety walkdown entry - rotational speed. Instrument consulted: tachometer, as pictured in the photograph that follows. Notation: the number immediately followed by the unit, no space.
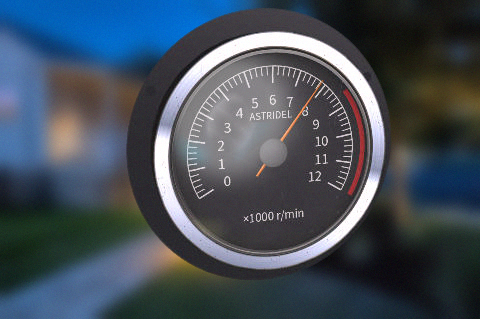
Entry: 7800rpm
